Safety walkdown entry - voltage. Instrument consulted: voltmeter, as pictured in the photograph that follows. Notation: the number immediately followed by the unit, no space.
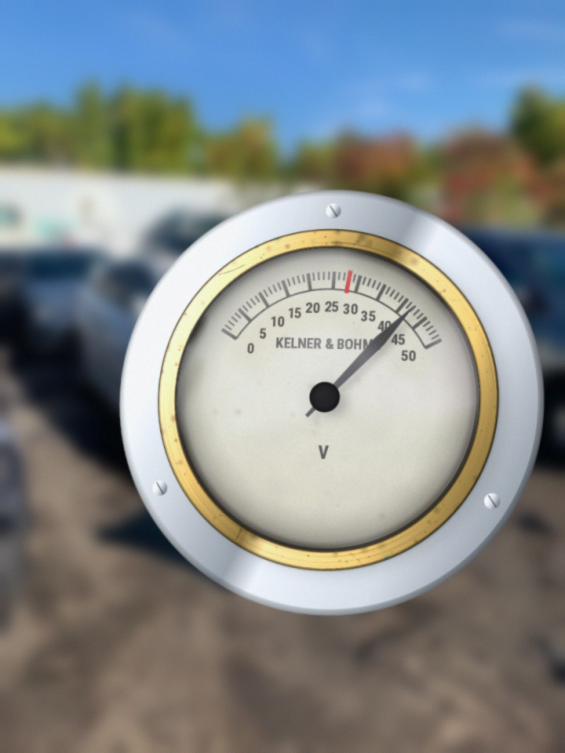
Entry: 42V
